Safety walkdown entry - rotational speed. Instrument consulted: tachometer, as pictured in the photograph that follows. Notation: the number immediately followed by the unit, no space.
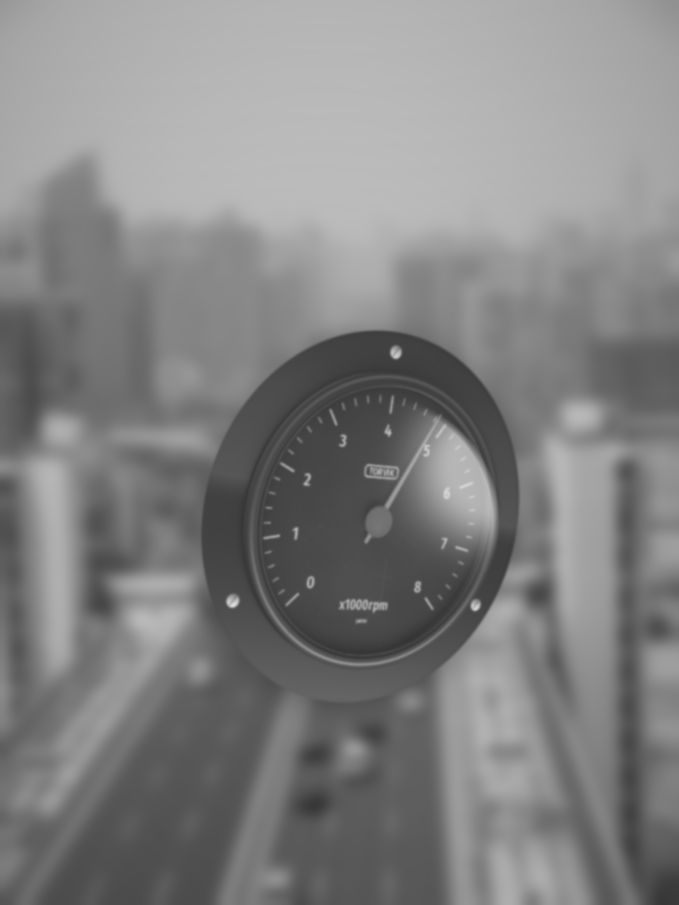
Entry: 4800rpm
